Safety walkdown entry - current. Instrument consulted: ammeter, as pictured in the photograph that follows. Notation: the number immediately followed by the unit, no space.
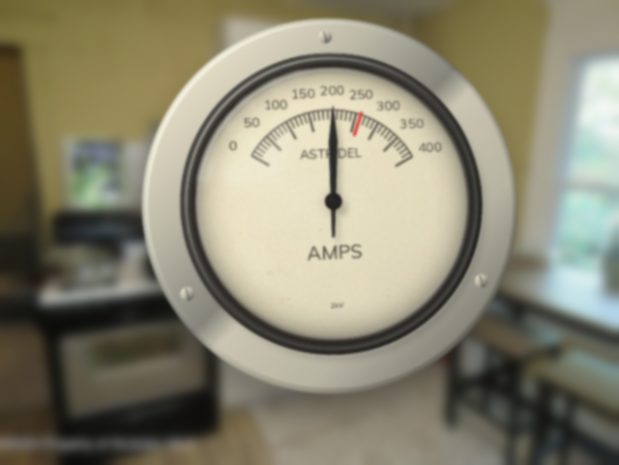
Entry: 200A
